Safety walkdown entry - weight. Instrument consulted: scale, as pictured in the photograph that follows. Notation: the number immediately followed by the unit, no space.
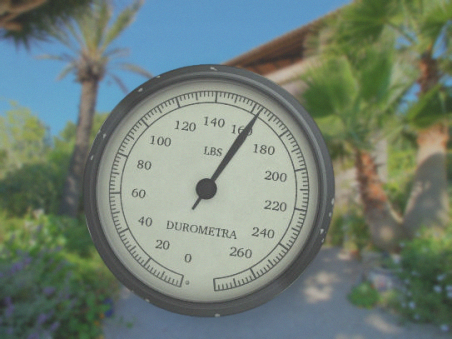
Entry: 164lb
